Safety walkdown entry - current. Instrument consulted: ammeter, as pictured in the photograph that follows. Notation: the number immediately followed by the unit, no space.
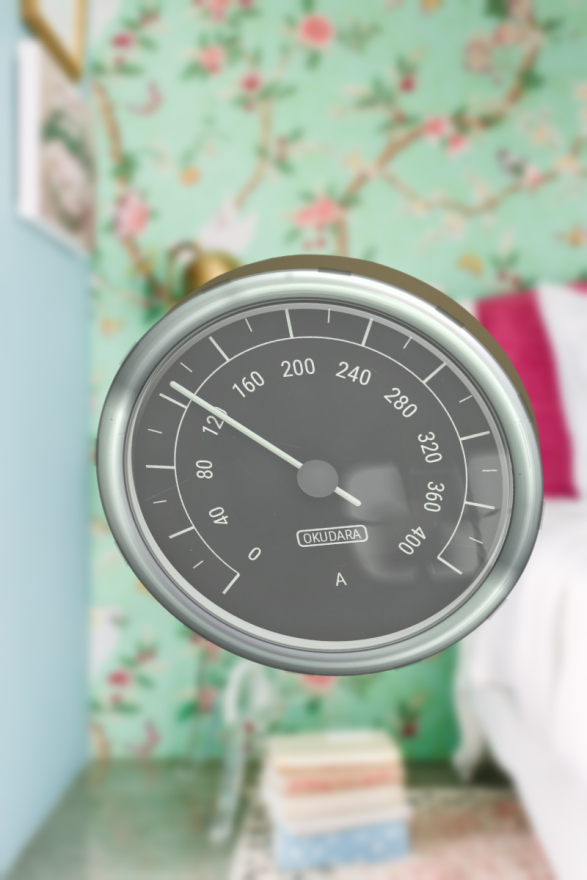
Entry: 130A
